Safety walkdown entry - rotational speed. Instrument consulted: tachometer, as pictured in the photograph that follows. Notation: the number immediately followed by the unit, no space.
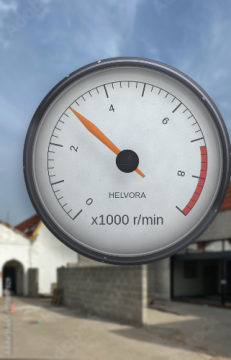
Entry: 3000rpm
